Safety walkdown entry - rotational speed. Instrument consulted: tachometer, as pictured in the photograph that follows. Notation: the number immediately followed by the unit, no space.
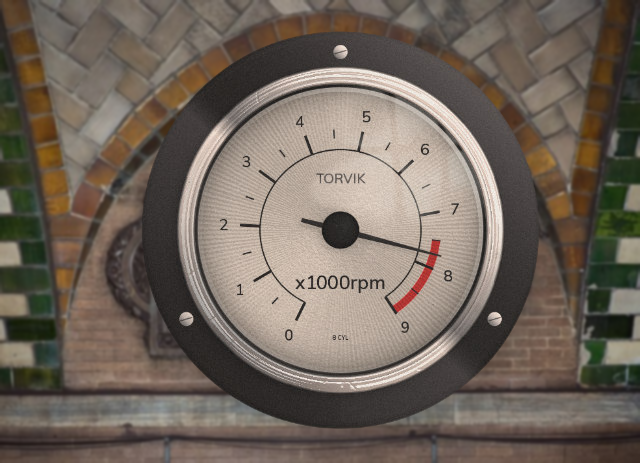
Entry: 7750rpm
